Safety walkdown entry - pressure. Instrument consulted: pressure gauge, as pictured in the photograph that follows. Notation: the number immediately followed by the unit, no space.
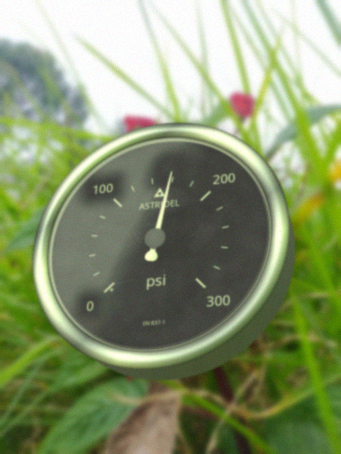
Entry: 160psi
